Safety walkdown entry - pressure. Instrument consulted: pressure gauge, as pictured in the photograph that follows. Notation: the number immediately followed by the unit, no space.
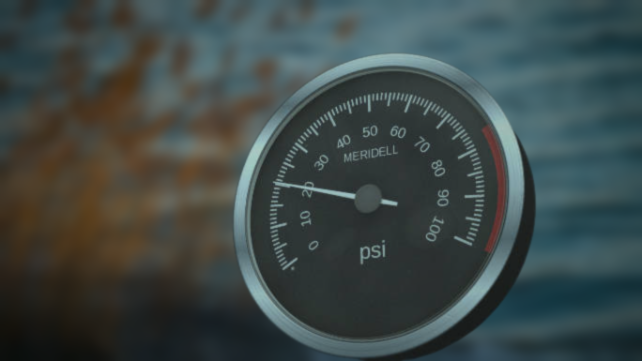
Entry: 20psi
